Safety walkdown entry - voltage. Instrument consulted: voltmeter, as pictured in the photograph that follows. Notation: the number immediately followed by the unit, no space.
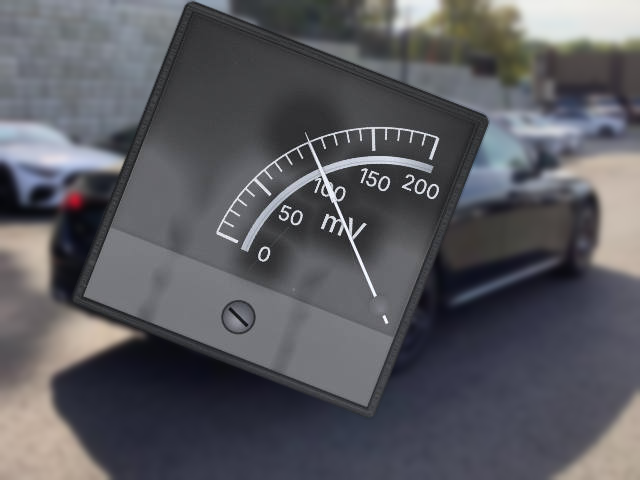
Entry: 100mV
